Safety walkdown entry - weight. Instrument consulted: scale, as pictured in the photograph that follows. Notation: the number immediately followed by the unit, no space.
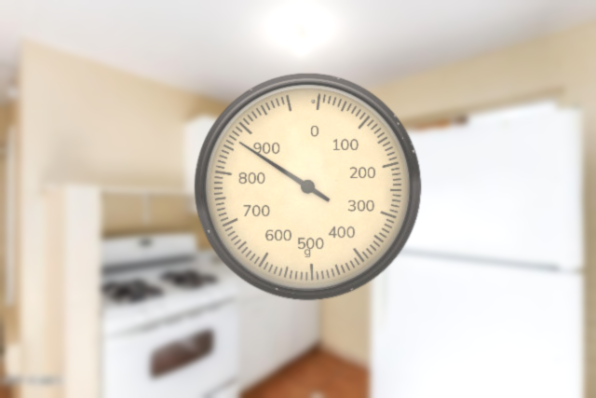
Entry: 870g
